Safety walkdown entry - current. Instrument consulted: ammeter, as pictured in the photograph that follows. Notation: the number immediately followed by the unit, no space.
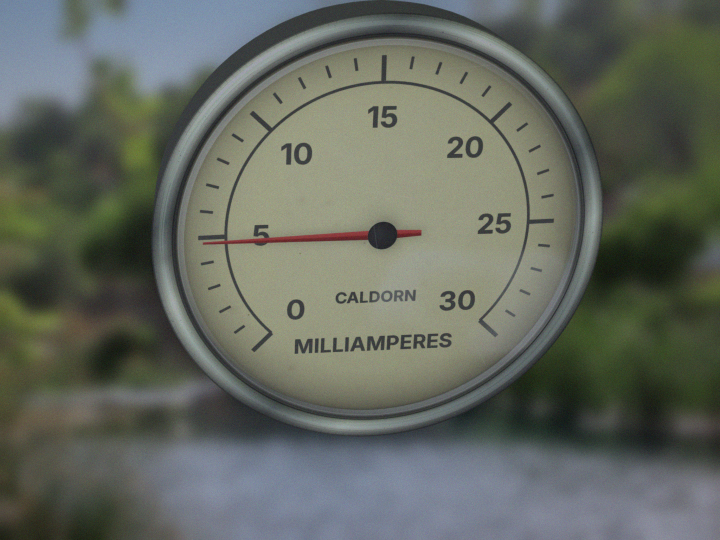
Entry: 5mA
